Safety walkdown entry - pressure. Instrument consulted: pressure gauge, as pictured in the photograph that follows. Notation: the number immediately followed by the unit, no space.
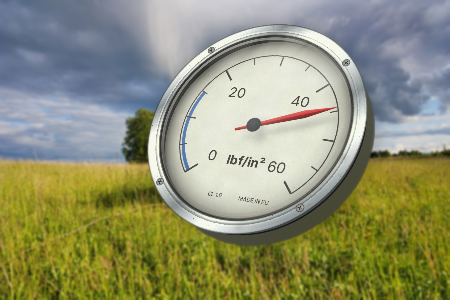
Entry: 45psi
